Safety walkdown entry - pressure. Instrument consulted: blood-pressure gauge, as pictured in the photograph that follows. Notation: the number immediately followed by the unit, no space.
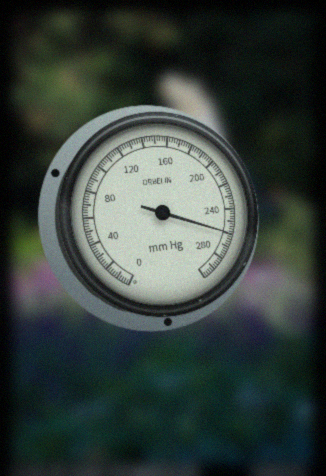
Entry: 260mmHg
